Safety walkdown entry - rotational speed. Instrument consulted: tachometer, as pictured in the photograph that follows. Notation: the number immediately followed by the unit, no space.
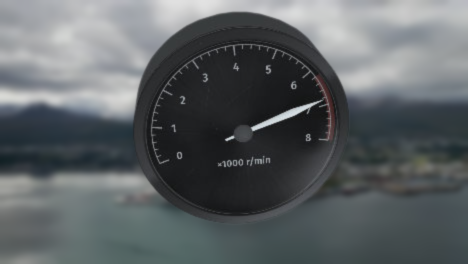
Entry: 6800rpm
